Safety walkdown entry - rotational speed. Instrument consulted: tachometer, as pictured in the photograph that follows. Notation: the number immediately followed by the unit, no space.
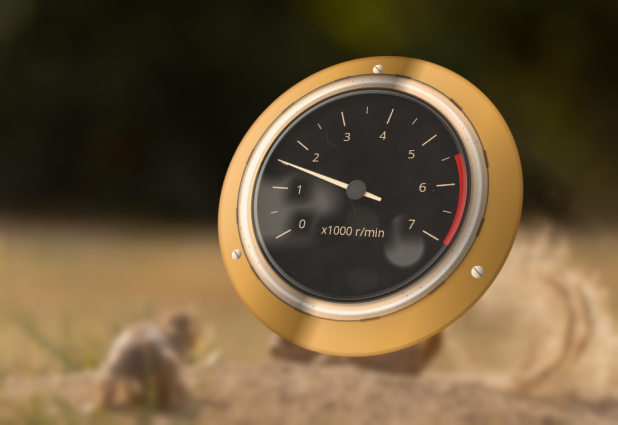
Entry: 1500rpm
